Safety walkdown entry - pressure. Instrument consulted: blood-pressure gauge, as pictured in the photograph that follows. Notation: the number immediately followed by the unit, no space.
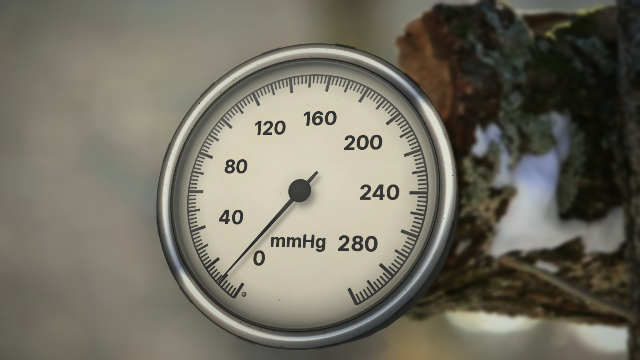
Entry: 10mmHg
